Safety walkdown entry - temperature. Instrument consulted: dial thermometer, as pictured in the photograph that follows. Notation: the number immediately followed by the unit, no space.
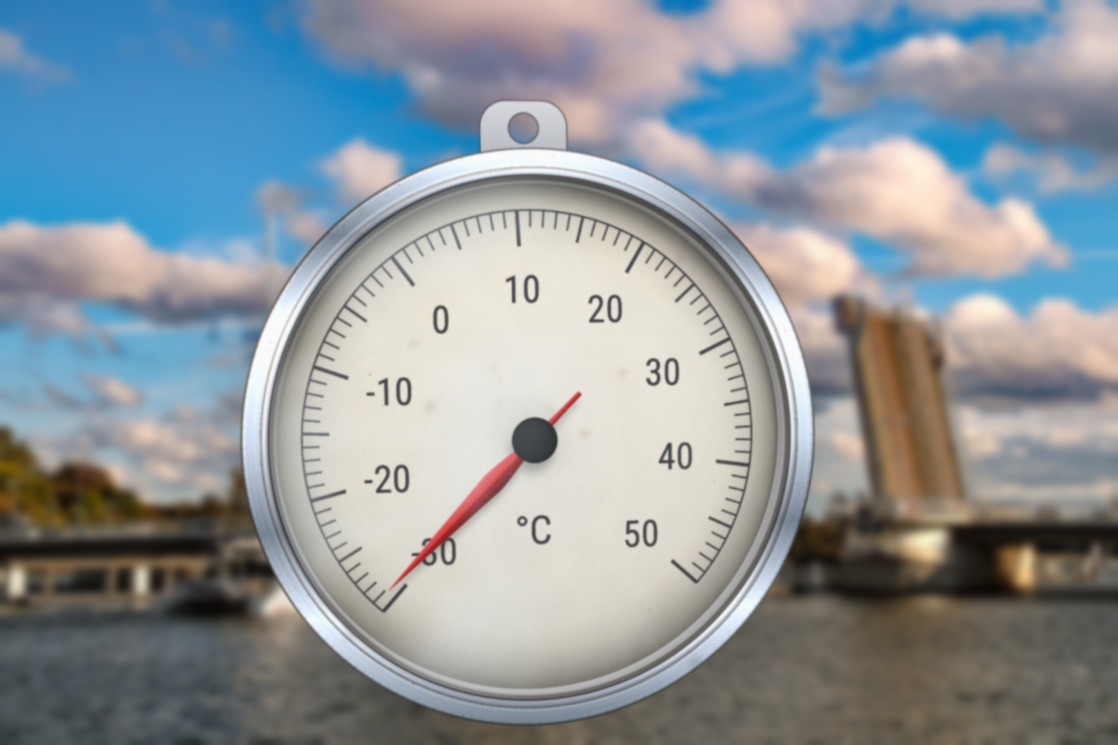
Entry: -29°C
